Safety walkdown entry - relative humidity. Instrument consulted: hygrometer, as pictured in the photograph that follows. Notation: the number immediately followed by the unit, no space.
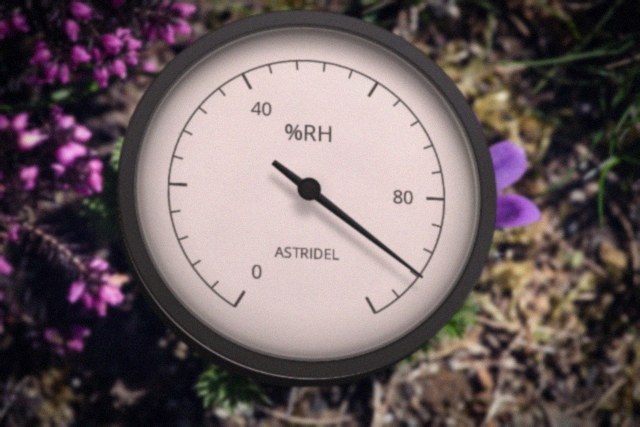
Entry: 92%
